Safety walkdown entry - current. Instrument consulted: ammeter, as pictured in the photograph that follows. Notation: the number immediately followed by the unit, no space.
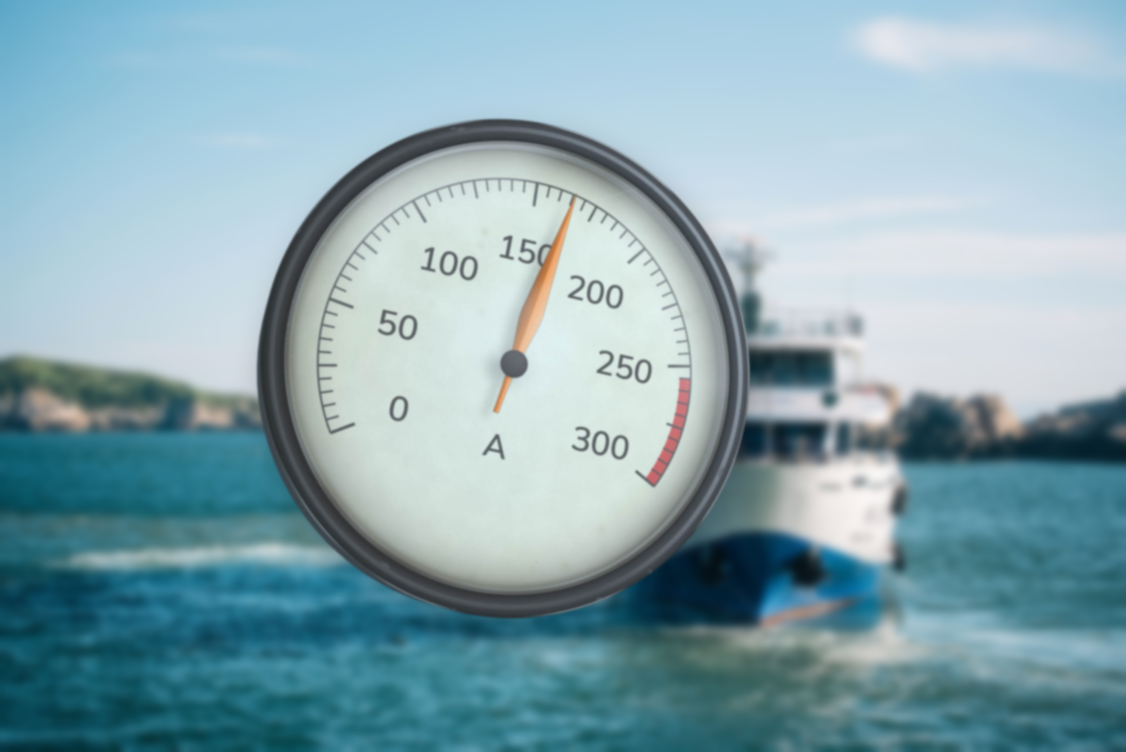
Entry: 165A
